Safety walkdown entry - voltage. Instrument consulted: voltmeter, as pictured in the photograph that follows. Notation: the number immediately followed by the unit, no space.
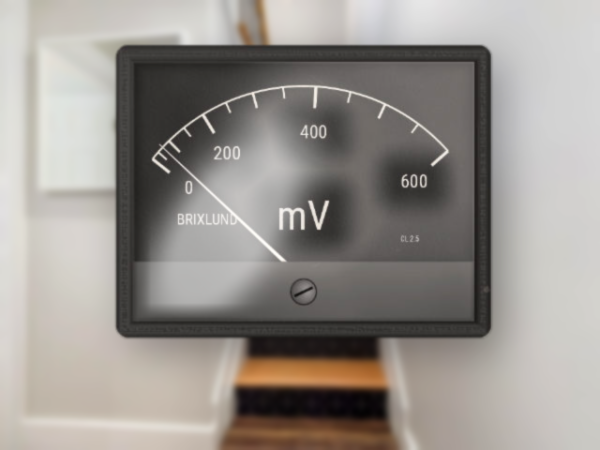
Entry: 75mV
